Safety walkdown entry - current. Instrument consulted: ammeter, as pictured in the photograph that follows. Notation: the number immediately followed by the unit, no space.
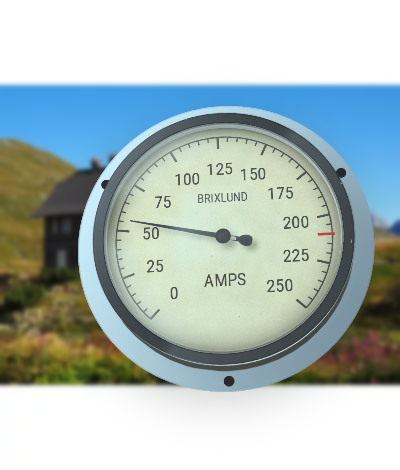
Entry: 55A
